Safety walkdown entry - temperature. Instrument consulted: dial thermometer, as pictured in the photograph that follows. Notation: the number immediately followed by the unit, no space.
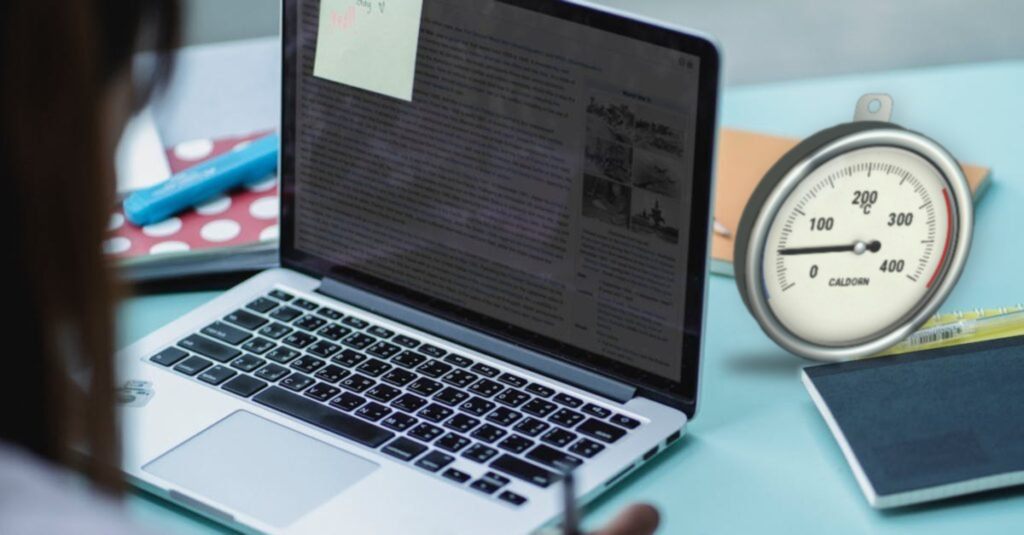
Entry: 50°C
